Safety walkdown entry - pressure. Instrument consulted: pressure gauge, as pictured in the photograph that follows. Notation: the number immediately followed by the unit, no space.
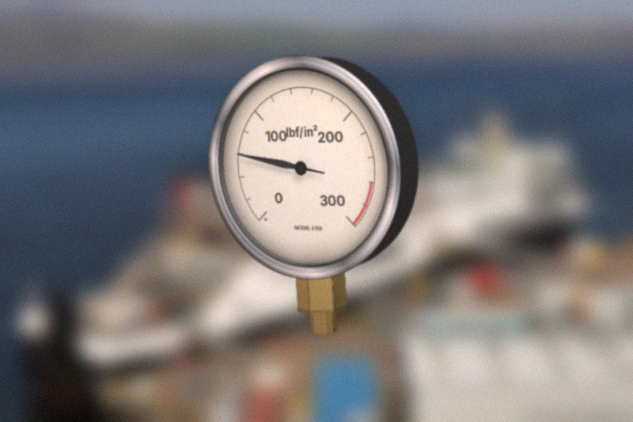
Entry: 60psi
